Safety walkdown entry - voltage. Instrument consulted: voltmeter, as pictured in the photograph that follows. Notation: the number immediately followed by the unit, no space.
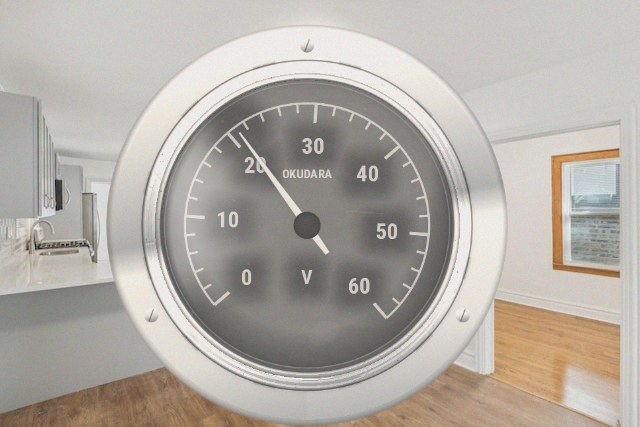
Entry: 21V
